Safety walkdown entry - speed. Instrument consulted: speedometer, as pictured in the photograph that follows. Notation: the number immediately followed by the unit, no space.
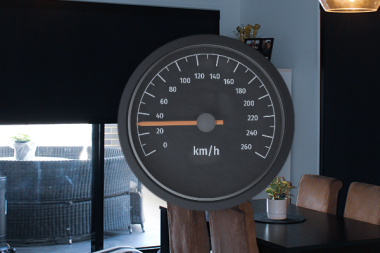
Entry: 30km/h
